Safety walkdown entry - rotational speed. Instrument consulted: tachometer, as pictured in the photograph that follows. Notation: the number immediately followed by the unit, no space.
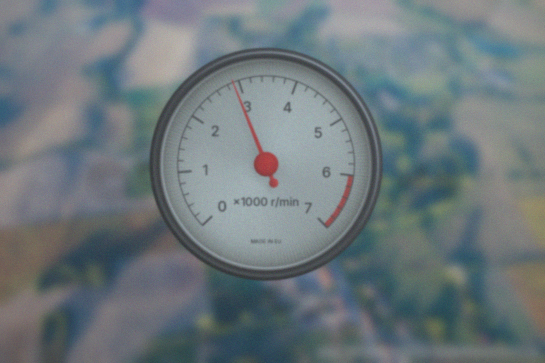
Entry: 2900rpm
